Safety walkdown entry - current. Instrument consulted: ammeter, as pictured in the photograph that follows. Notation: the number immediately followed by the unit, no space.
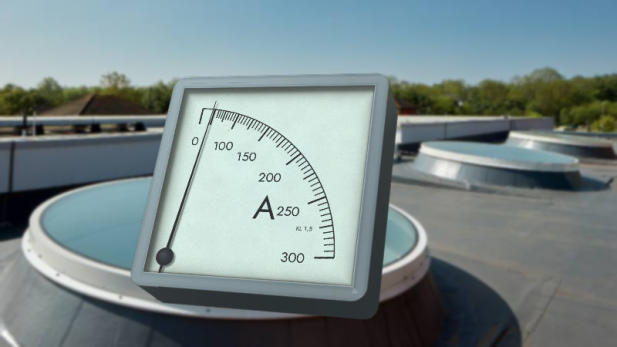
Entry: 50A
